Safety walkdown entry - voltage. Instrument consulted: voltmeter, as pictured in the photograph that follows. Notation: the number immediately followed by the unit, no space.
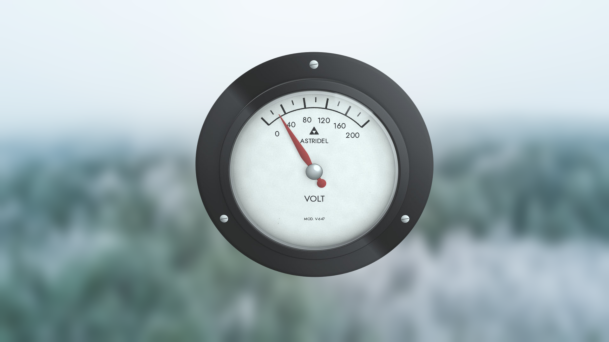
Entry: 30V
